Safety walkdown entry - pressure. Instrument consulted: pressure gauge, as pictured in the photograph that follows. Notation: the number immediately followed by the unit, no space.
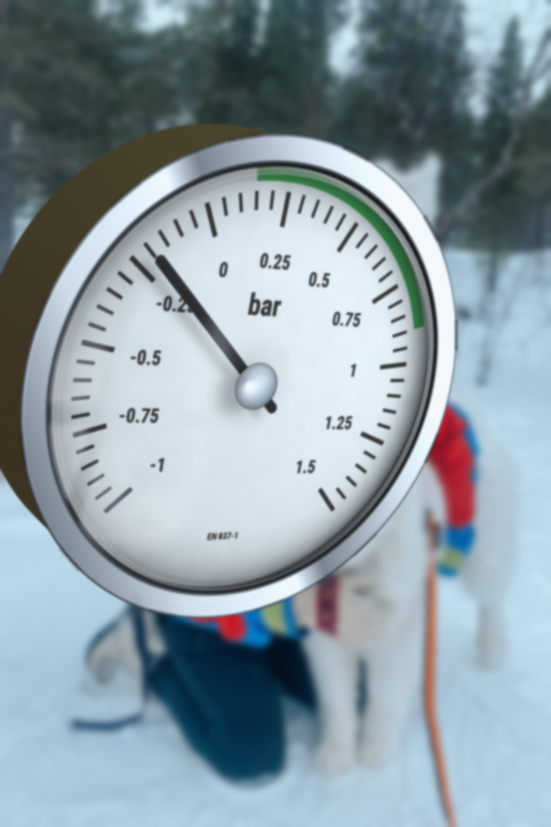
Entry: -0.2bar
